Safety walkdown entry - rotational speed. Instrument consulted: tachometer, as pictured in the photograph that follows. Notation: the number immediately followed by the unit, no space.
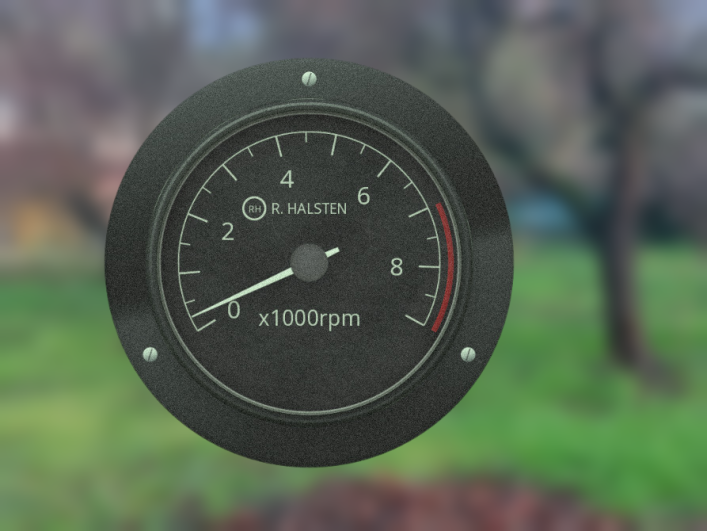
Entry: 250rpm
